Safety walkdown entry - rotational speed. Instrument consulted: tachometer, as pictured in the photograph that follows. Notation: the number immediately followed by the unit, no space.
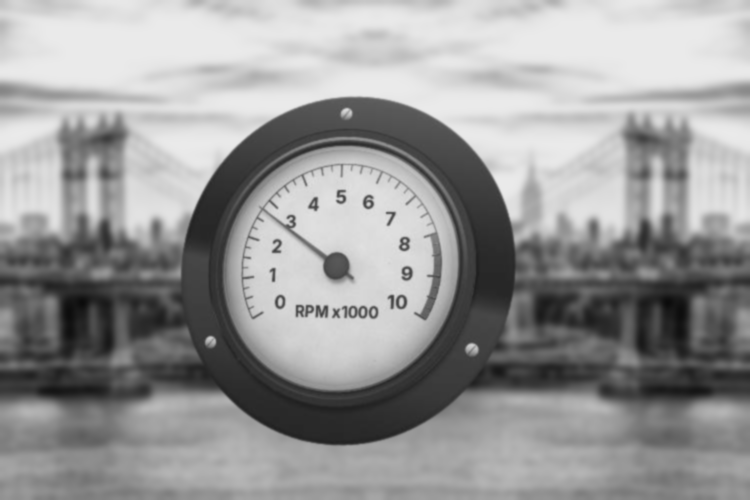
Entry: 2750rpm
